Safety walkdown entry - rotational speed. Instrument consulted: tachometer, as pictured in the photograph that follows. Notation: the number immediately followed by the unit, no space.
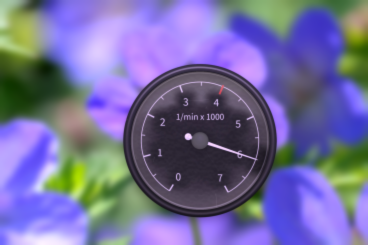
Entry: 6000rpm
